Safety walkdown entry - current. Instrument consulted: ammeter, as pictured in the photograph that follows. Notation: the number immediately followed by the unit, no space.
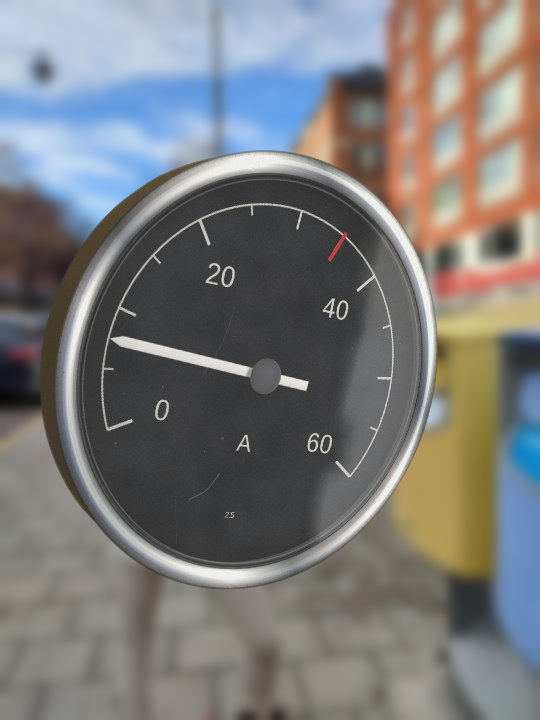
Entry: 7.5A
